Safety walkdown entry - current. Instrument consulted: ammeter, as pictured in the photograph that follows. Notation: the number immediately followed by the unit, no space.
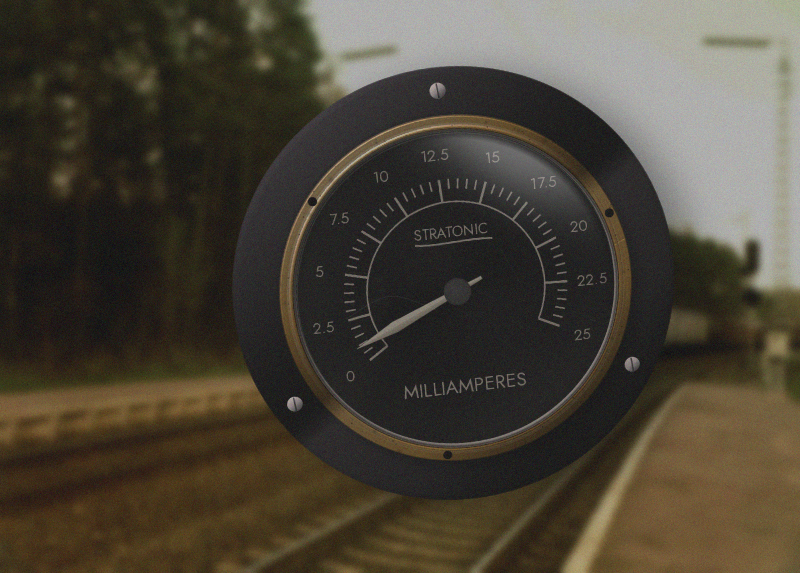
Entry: 1mA
